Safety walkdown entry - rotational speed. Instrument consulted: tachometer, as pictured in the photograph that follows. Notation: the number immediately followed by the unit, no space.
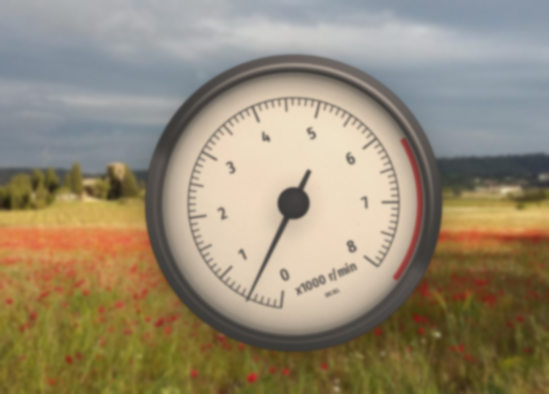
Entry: 500rpm
